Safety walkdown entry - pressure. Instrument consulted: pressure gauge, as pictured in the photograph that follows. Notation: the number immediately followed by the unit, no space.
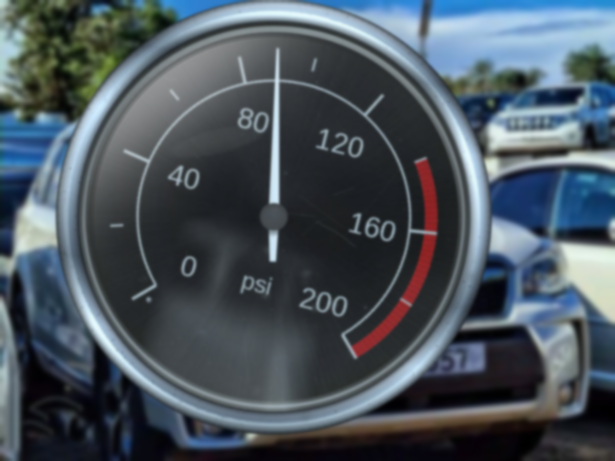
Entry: 90psi
